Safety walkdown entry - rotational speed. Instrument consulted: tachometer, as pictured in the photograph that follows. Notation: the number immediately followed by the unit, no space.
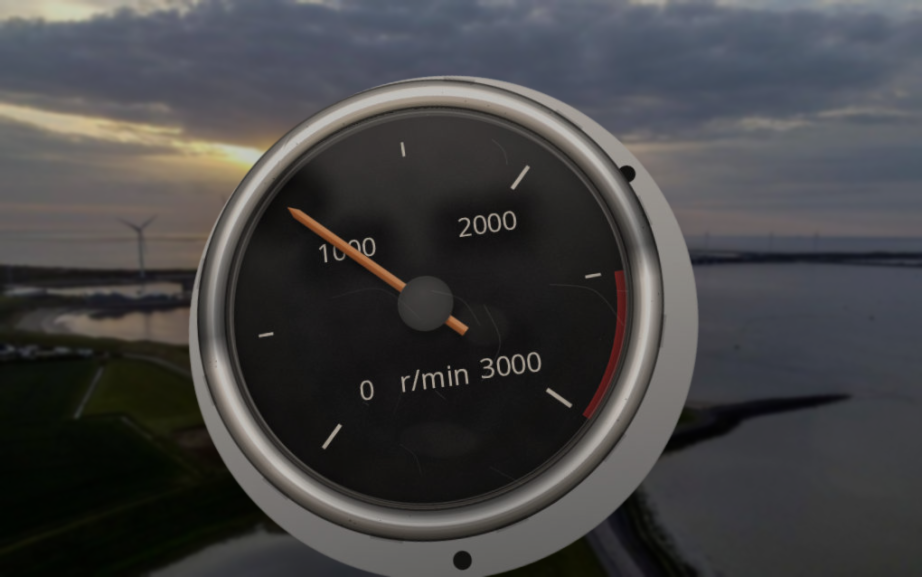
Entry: 1000rpm
